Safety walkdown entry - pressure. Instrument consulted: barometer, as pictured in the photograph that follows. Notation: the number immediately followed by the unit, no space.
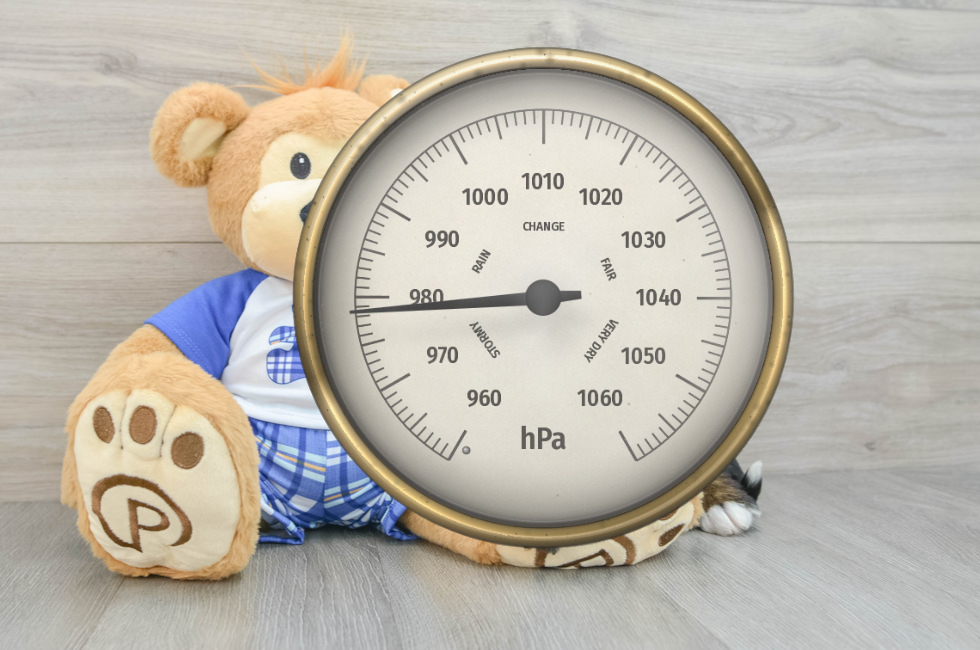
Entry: 978.5hPa
